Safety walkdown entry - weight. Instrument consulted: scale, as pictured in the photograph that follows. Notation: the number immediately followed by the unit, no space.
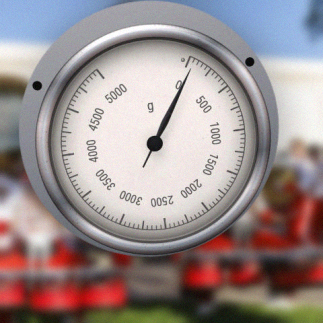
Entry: 50g
